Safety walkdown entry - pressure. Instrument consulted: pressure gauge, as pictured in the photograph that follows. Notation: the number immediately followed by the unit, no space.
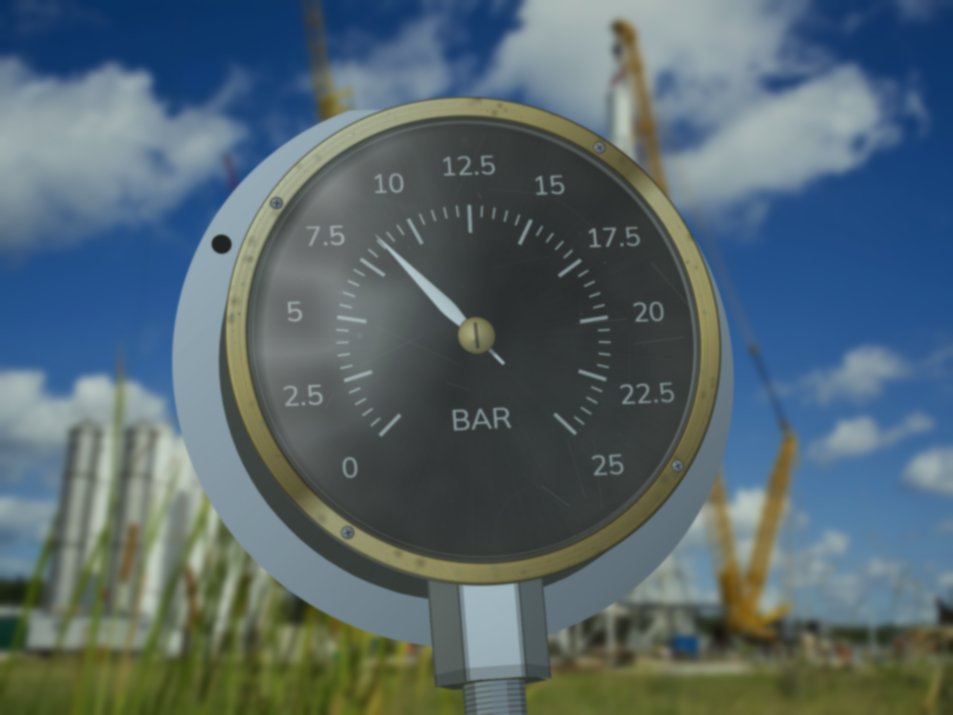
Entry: 8.5bar
